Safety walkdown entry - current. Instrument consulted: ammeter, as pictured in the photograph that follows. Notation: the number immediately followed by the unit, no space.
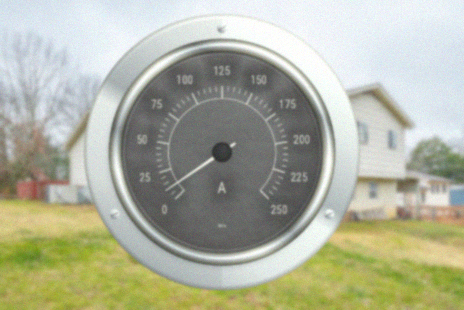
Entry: 10A
